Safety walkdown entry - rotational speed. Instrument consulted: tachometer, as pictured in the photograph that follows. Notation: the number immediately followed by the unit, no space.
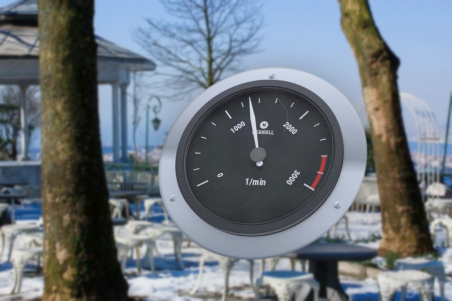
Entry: 1300rpm
